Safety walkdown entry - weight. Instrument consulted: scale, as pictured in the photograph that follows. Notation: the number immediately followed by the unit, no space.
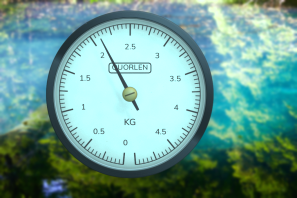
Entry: 2.1kg
